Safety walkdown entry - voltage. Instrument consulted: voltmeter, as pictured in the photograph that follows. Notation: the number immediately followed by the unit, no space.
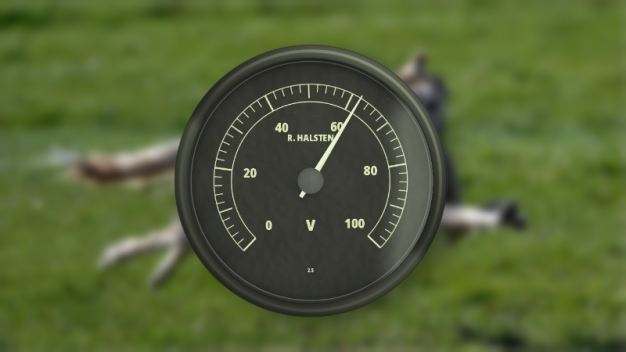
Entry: 62V
